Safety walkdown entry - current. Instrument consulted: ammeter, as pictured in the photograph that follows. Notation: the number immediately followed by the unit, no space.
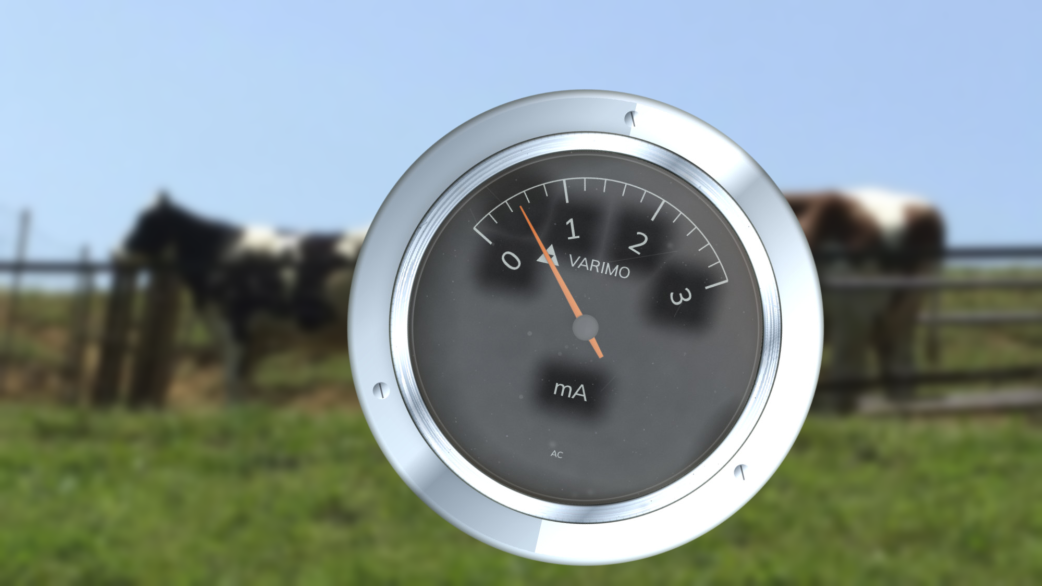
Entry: 0.5mA
